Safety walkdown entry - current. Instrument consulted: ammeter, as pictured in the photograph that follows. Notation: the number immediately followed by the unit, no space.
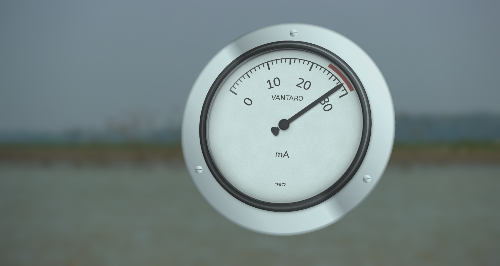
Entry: 28mA
